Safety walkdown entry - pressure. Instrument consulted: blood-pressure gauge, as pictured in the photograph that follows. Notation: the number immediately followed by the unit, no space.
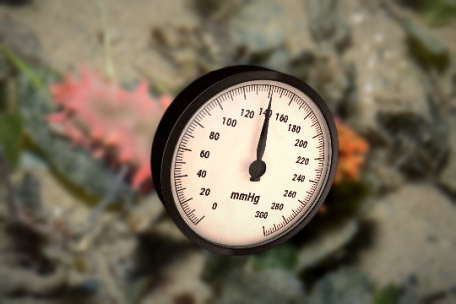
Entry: 140mmHg
